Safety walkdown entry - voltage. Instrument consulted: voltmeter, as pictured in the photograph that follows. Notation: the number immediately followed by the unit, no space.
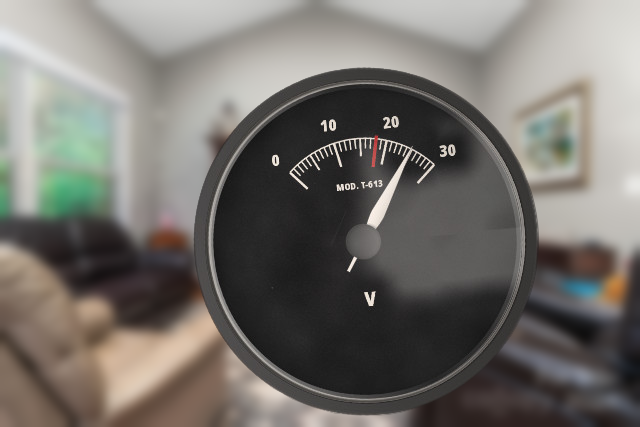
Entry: 25V
